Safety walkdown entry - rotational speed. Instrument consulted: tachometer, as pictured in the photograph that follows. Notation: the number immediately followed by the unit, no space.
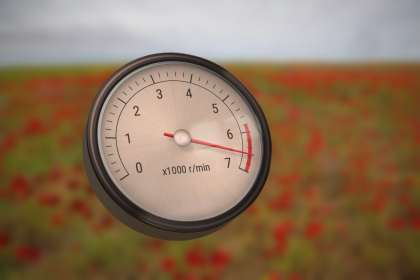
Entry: 6600rpm
